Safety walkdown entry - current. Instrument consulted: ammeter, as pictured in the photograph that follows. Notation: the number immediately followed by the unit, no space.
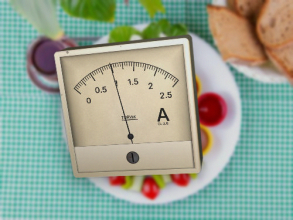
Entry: 1A
